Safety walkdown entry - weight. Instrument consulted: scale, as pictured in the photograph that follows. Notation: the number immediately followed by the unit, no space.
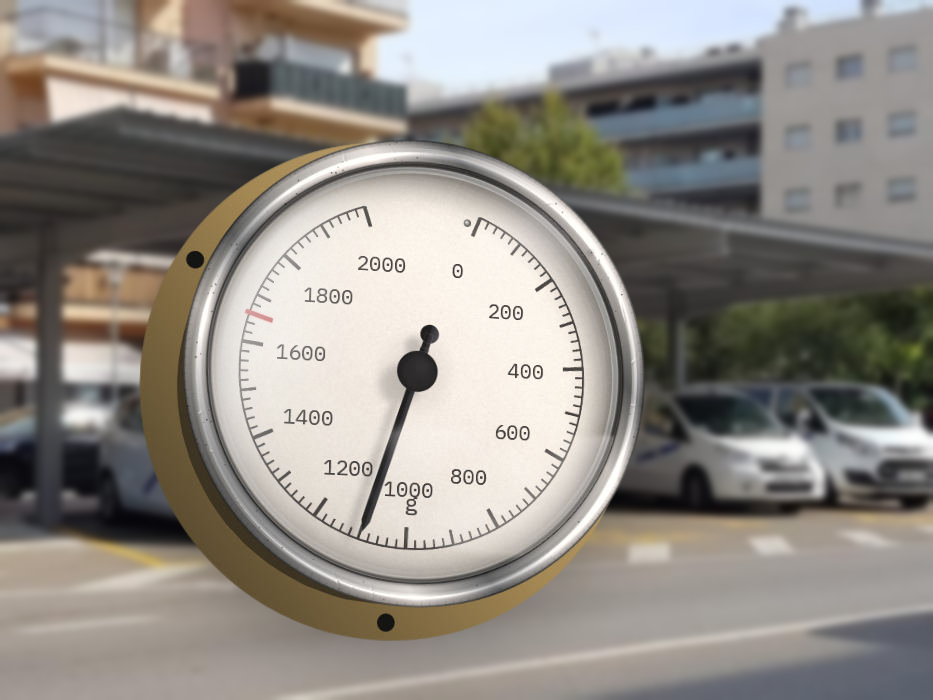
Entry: 1100g
